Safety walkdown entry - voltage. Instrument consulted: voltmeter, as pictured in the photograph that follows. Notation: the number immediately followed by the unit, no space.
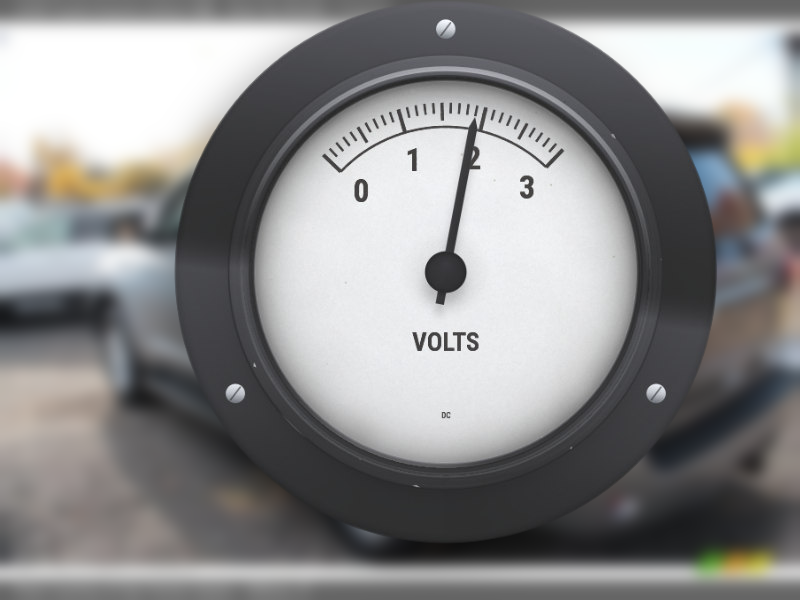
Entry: 1.9V
